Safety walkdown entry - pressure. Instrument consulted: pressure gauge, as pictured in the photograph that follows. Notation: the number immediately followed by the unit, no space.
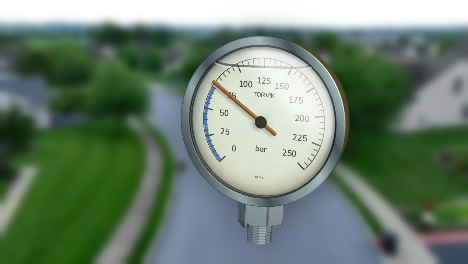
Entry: 75bar
